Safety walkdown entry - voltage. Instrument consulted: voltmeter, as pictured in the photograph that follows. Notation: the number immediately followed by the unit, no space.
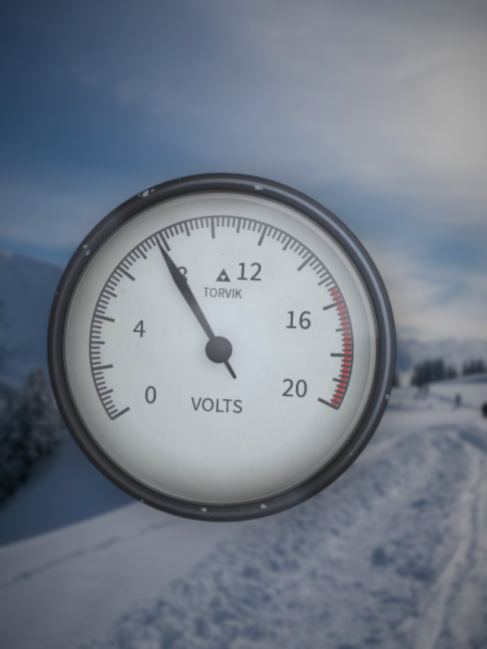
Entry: 7.8V
